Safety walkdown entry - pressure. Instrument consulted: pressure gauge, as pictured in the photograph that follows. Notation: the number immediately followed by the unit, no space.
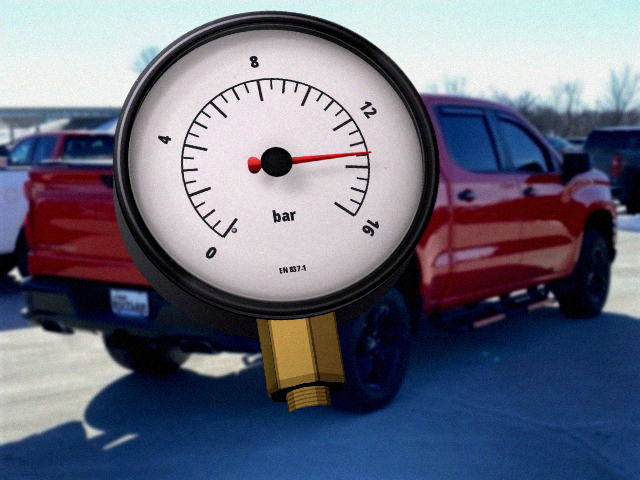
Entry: 13.5bar
